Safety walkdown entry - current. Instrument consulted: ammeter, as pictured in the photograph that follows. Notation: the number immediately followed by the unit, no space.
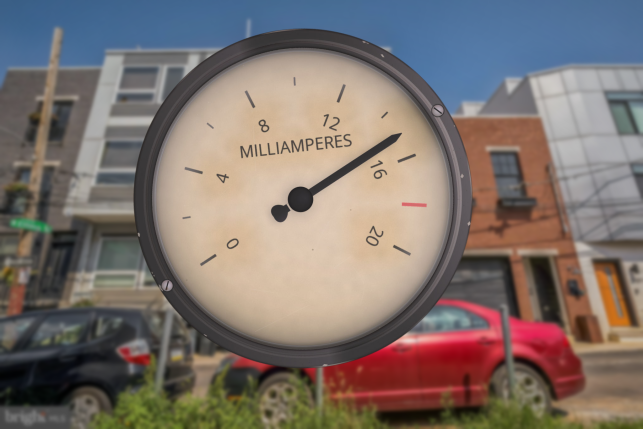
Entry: 15mA
